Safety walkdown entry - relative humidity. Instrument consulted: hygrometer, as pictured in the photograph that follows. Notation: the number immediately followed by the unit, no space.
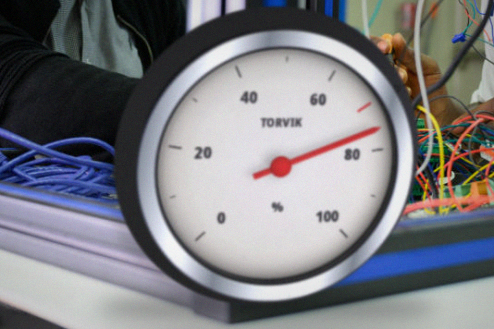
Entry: 75%
